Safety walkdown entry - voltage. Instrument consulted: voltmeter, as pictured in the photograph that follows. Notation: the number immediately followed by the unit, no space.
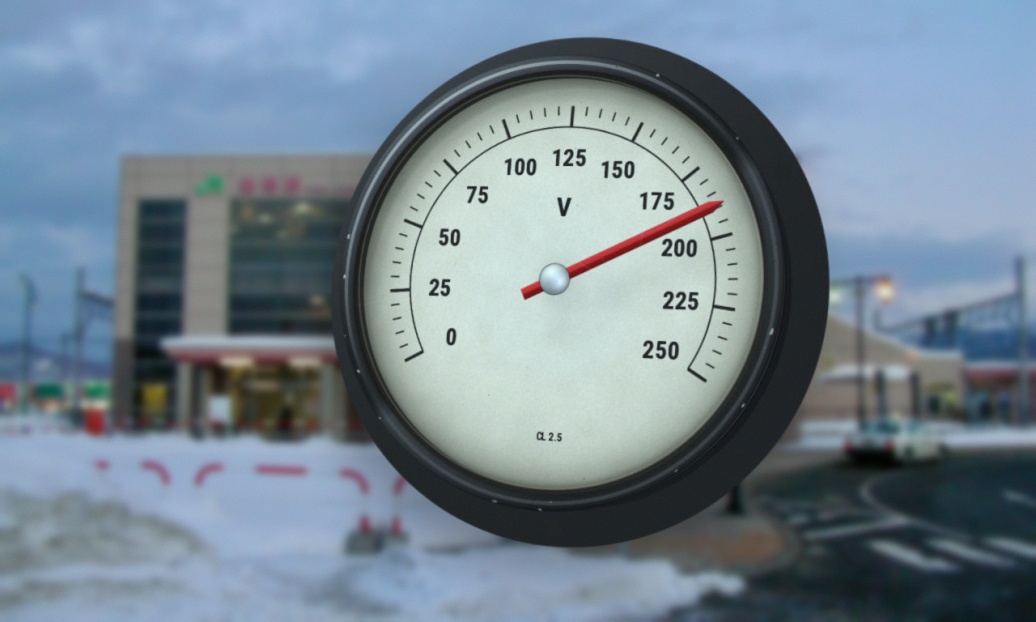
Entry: 190V
